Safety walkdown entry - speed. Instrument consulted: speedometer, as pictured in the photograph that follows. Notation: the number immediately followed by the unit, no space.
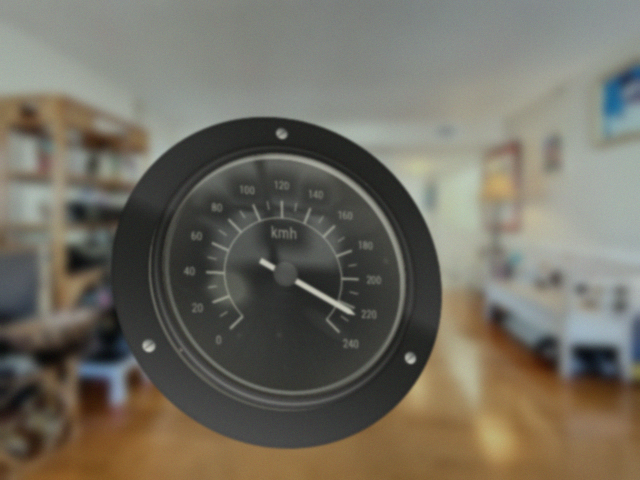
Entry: 225km/h
